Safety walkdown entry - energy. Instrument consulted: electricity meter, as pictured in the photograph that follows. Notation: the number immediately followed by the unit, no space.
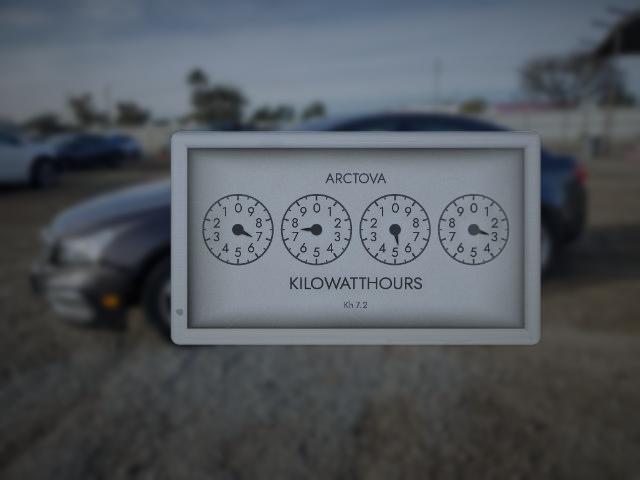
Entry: 6753kWh
